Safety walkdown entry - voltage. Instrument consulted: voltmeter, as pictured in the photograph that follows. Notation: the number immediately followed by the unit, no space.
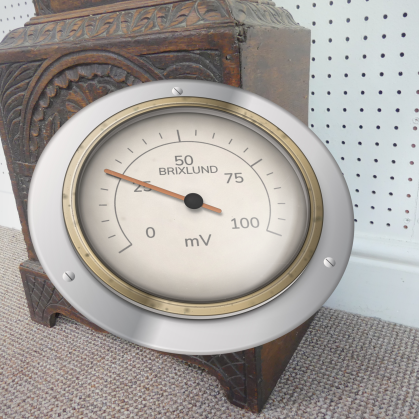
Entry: 25mV
